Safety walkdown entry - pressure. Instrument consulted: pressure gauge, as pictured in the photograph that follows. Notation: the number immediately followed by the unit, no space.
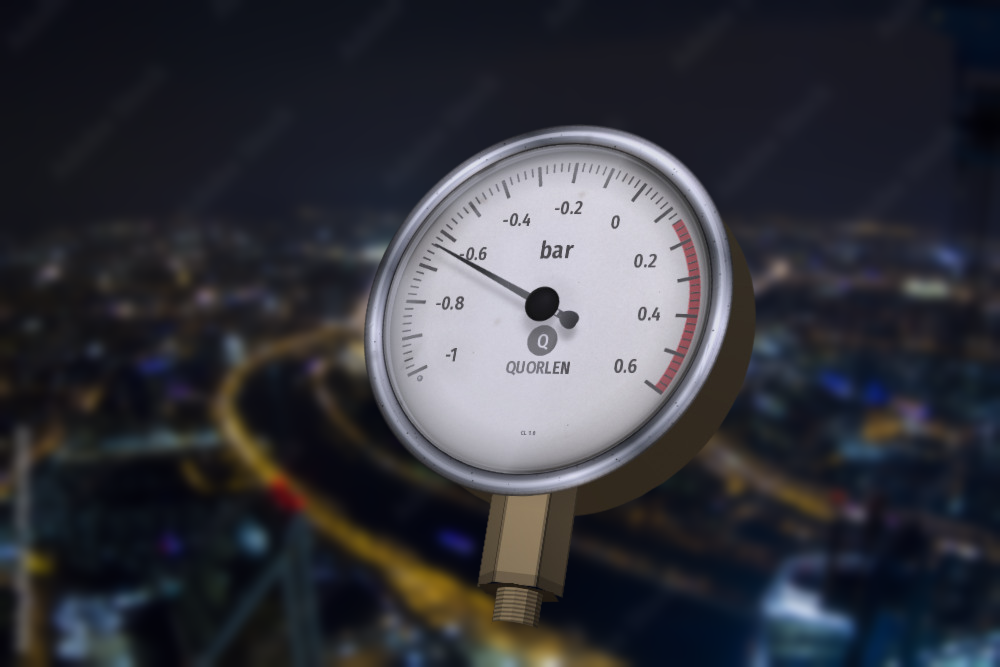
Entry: -0.64bar
